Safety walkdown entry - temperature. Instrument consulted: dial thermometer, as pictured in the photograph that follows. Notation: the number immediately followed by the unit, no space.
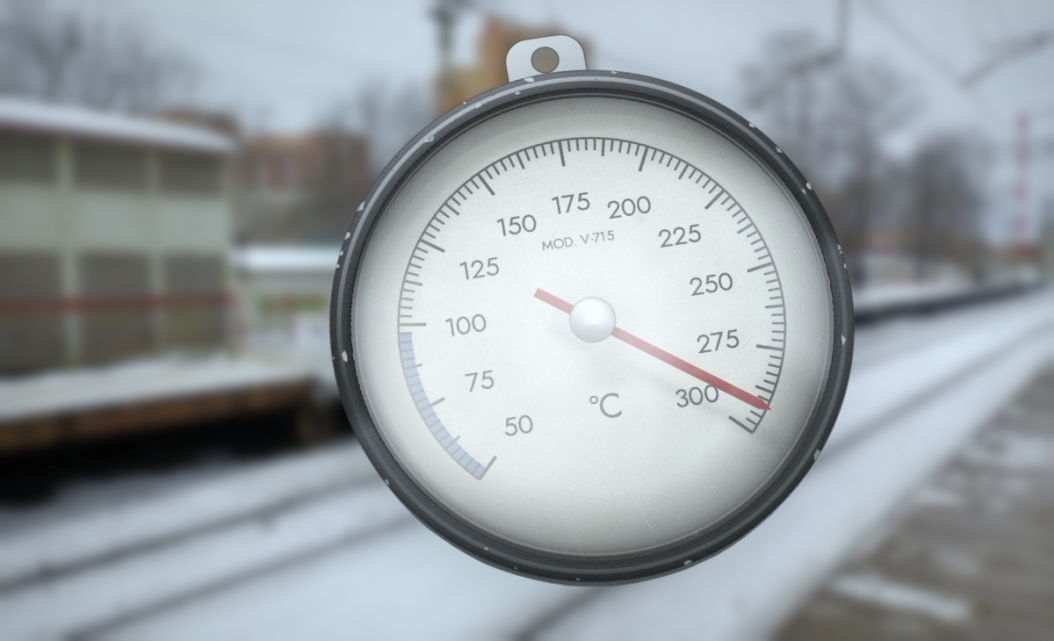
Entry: 292.5°C
